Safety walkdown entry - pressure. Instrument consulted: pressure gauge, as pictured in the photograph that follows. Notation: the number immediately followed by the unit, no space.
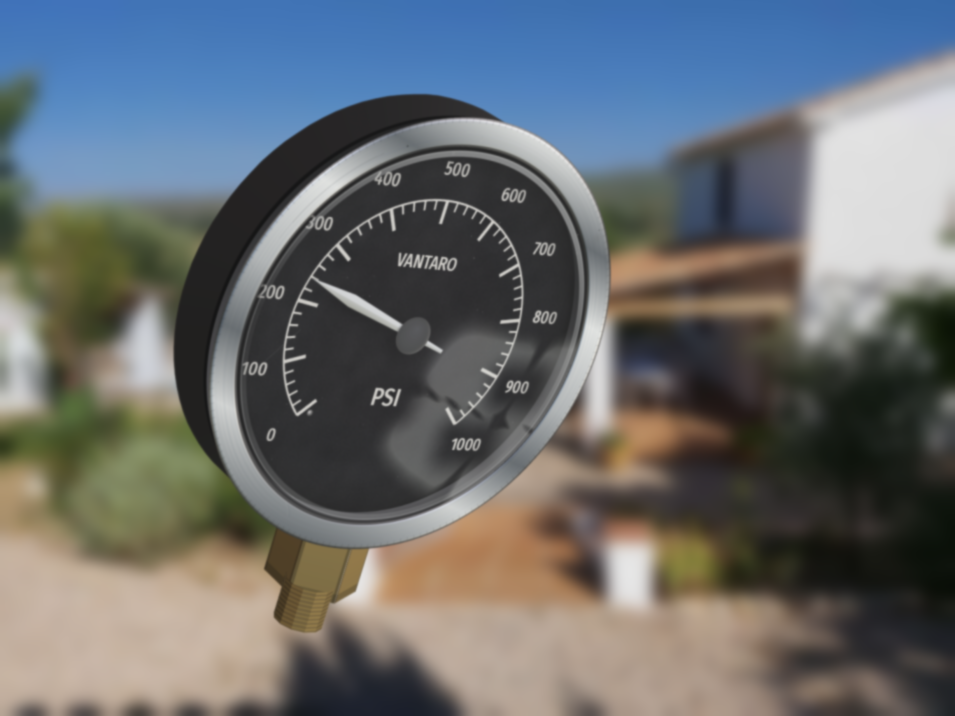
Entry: 240psi
